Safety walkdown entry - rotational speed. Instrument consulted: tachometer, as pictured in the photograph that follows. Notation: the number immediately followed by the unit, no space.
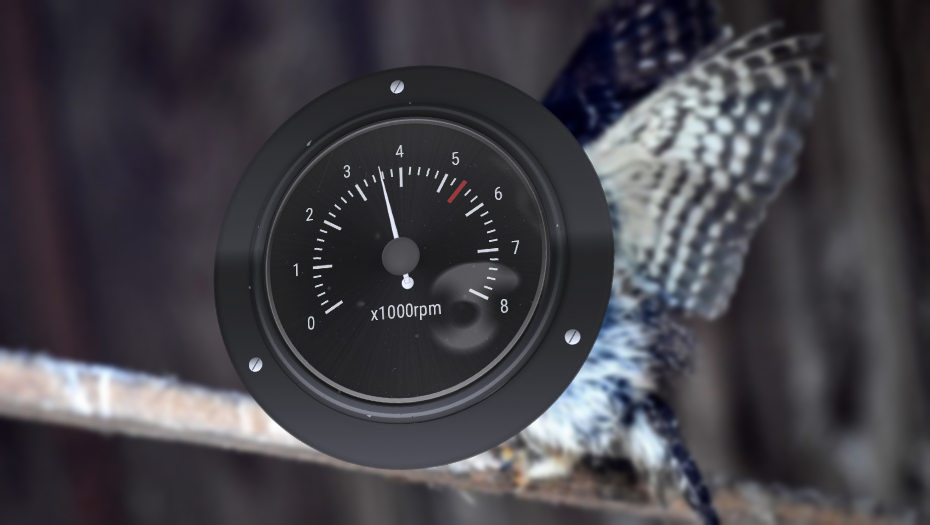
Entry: 3600rpm
